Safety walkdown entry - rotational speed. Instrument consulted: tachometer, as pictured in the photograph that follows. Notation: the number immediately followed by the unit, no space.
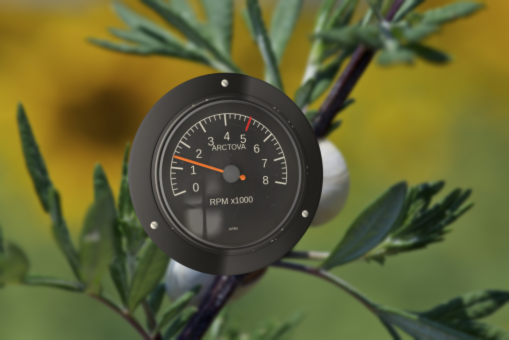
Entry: 1400rpm
